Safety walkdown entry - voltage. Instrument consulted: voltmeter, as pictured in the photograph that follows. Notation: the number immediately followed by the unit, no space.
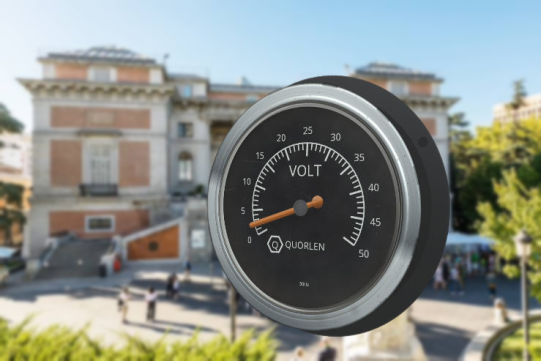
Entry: 2V
